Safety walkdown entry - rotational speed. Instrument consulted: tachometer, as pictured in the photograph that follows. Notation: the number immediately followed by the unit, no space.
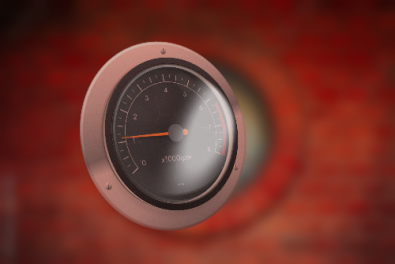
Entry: 1125rpm
